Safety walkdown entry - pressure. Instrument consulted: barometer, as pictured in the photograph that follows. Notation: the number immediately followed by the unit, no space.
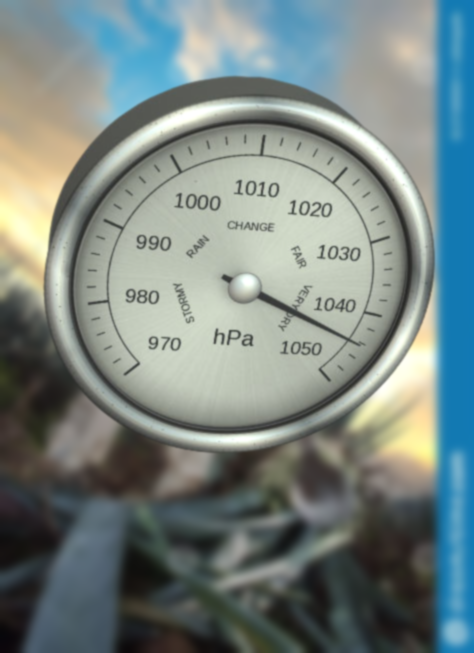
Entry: 1044hPa
